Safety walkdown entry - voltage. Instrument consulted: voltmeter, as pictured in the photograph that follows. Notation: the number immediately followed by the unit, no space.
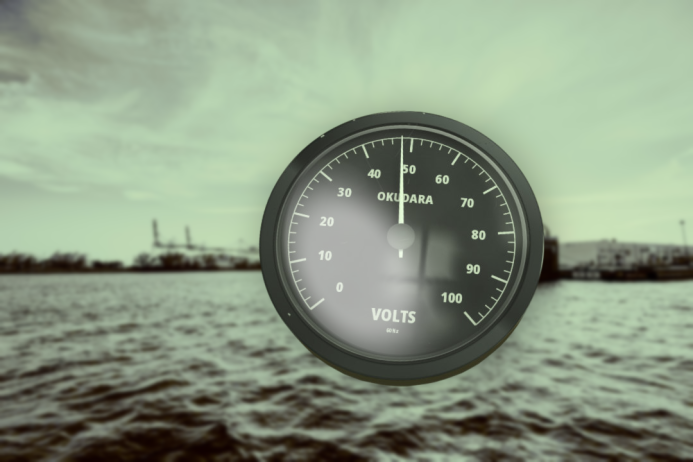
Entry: 48V
